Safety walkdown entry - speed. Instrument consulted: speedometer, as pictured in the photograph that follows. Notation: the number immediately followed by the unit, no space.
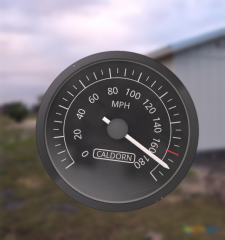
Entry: 170mph
